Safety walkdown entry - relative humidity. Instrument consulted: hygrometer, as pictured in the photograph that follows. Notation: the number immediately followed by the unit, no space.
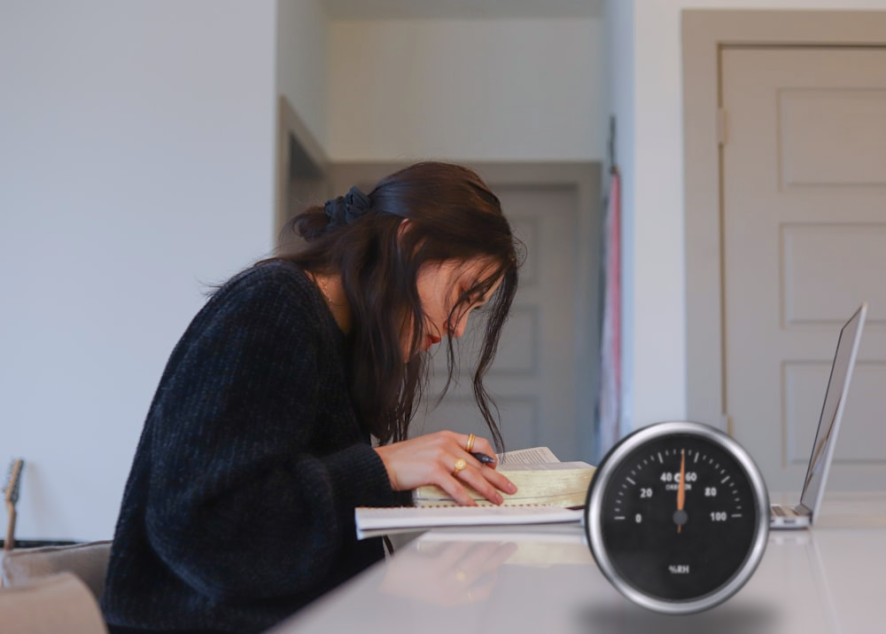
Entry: 52%
